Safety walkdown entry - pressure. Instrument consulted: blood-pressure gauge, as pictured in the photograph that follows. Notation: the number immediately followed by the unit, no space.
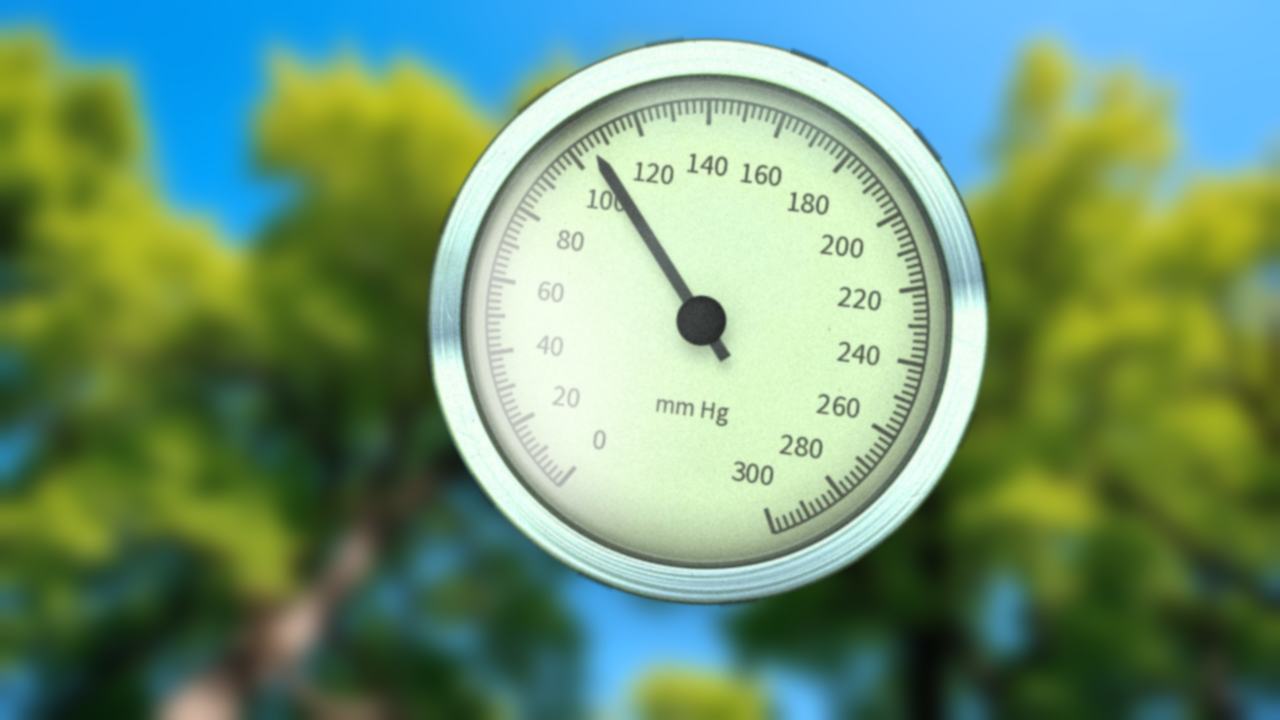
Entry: 106mmHg
